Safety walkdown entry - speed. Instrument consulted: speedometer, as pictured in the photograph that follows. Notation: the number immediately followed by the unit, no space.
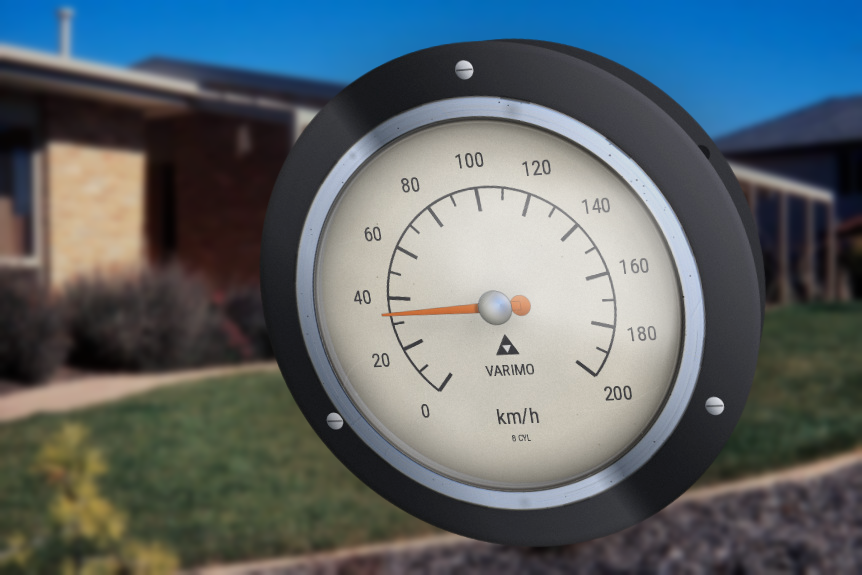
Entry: 35km/h
